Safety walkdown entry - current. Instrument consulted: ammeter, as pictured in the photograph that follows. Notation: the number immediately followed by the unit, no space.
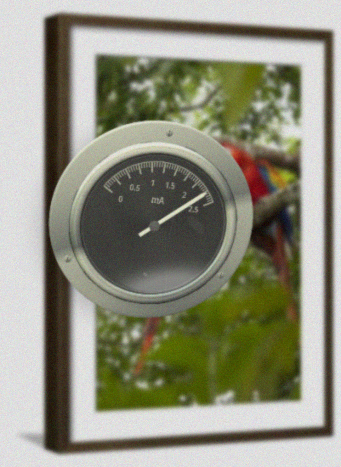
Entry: 2.25mA
